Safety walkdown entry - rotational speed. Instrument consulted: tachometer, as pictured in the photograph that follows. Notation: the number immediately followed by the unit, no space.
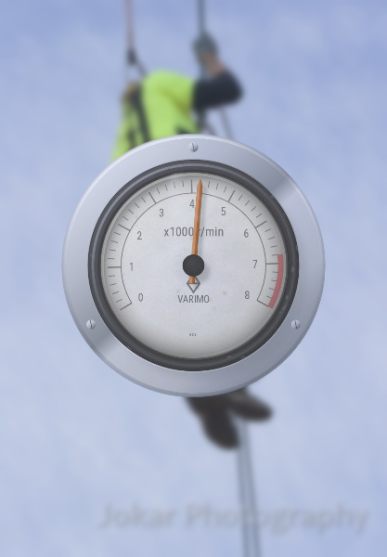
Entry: 4200rpm
